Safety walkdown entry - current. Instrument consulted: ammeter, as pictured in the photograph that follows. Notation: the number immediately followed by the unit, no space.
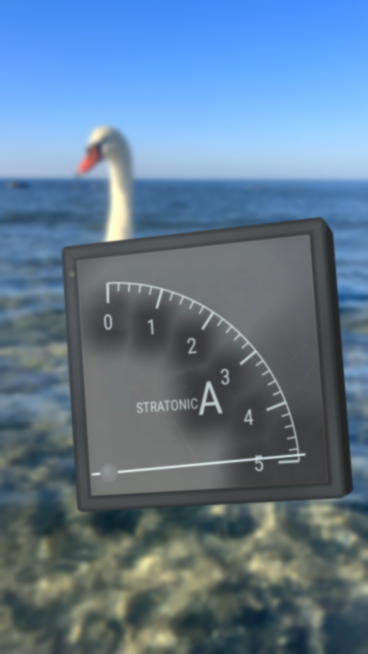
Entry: 4.9A
